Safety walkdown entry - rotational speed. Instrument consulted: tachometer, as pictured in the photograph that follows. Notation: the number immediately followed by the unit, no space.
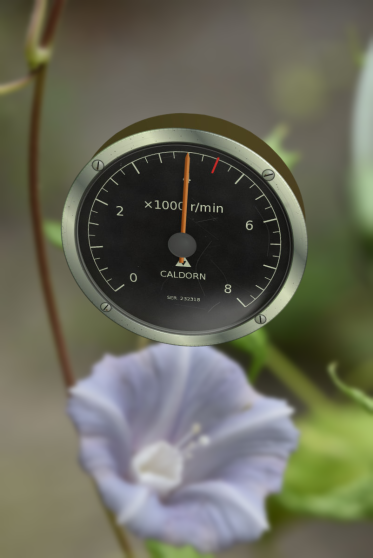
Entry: 4000rpm
